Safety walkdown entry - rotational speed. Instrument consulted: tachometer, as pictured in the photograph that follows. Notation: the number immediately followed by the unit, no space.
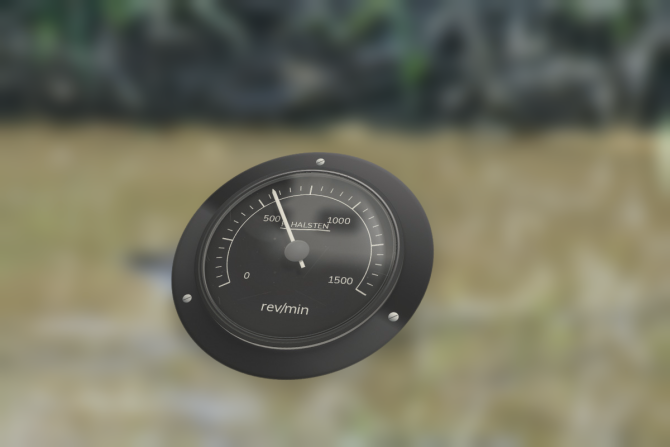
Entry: 575rpm
